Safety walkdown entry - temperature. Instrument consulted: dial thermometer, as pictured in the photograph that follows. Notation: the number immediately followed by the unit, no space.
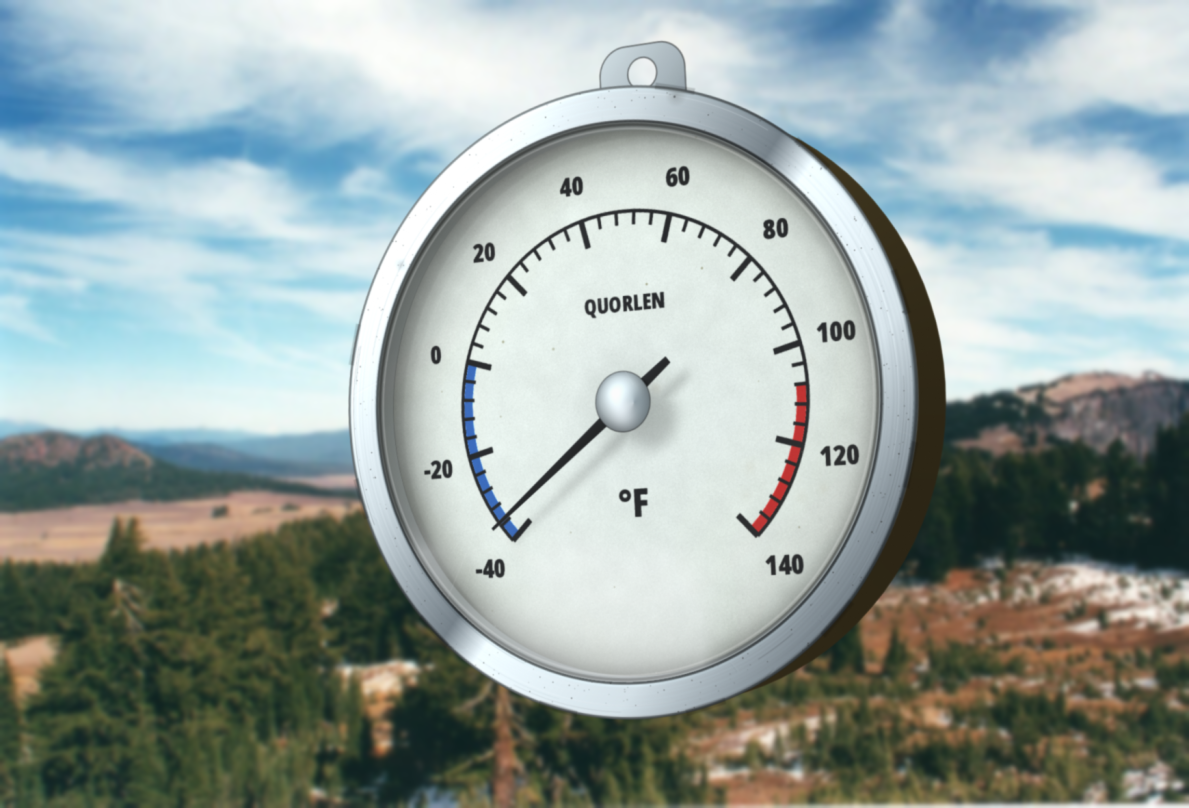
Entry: -36°F
